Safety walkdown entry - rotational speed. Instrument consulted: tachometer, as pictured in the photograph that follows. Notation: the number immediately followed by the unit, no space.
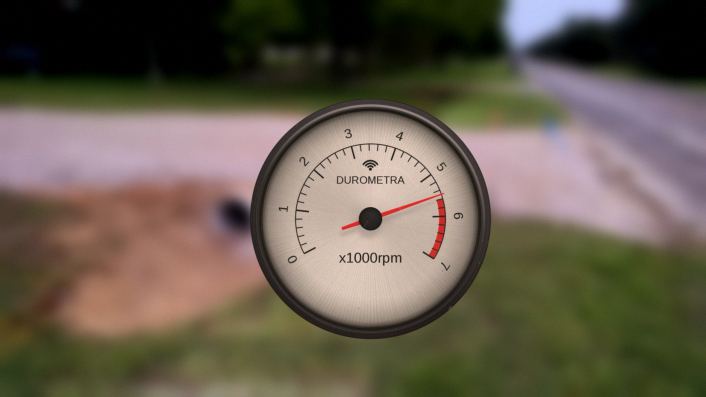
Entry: 5500rpm
